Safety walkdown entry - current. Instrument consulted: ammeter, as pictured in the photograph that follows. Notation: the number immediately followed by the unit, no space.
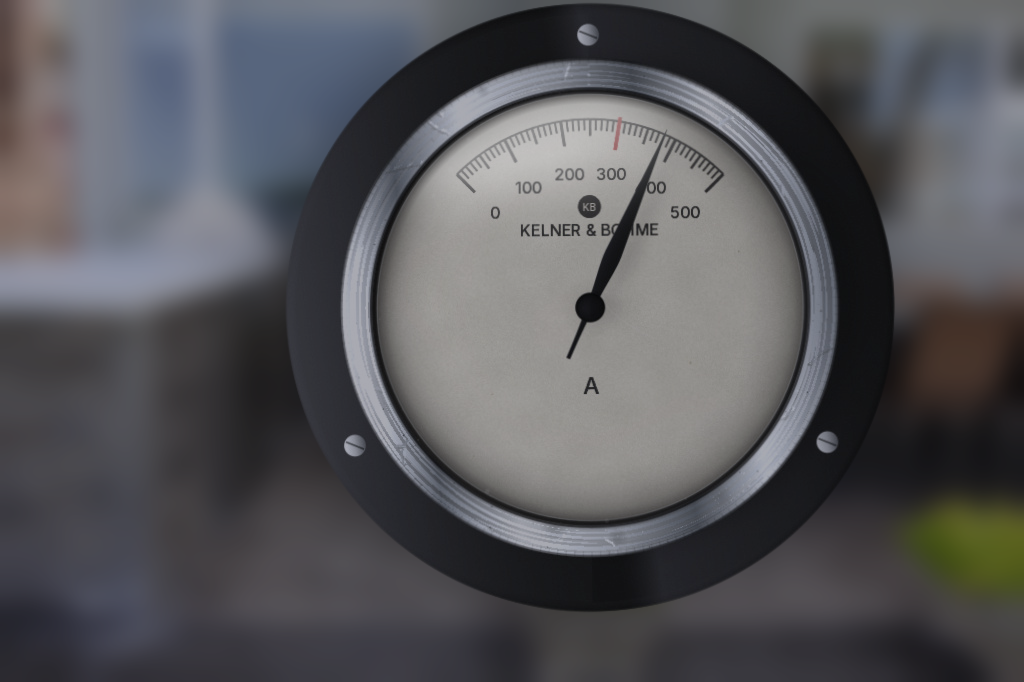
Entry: 380A
